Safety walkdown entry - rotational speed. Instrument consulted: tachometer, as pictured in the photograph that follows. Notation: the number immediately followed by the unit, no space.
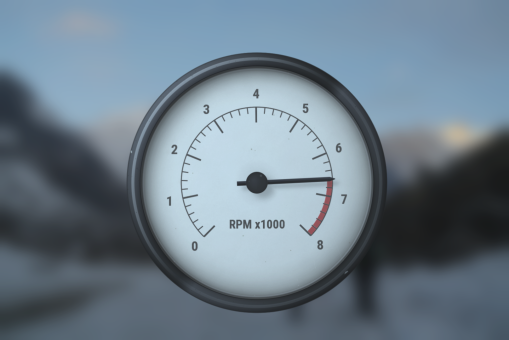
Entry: 6600rpm
